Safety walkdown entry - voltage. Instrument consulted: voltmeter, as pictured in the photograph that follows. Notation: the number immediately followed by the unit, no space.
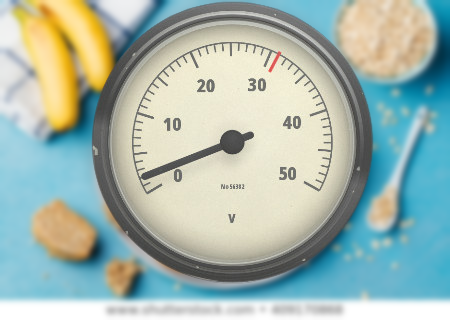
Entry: 2V
